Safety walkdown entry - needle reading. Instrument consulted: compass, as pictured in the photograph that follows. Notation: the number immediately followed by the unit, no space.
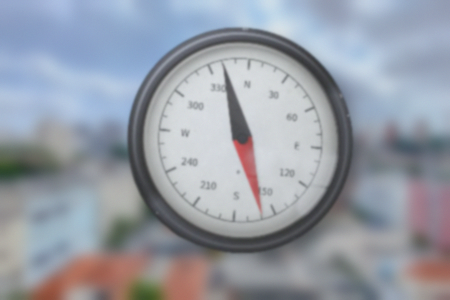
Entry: 160°
